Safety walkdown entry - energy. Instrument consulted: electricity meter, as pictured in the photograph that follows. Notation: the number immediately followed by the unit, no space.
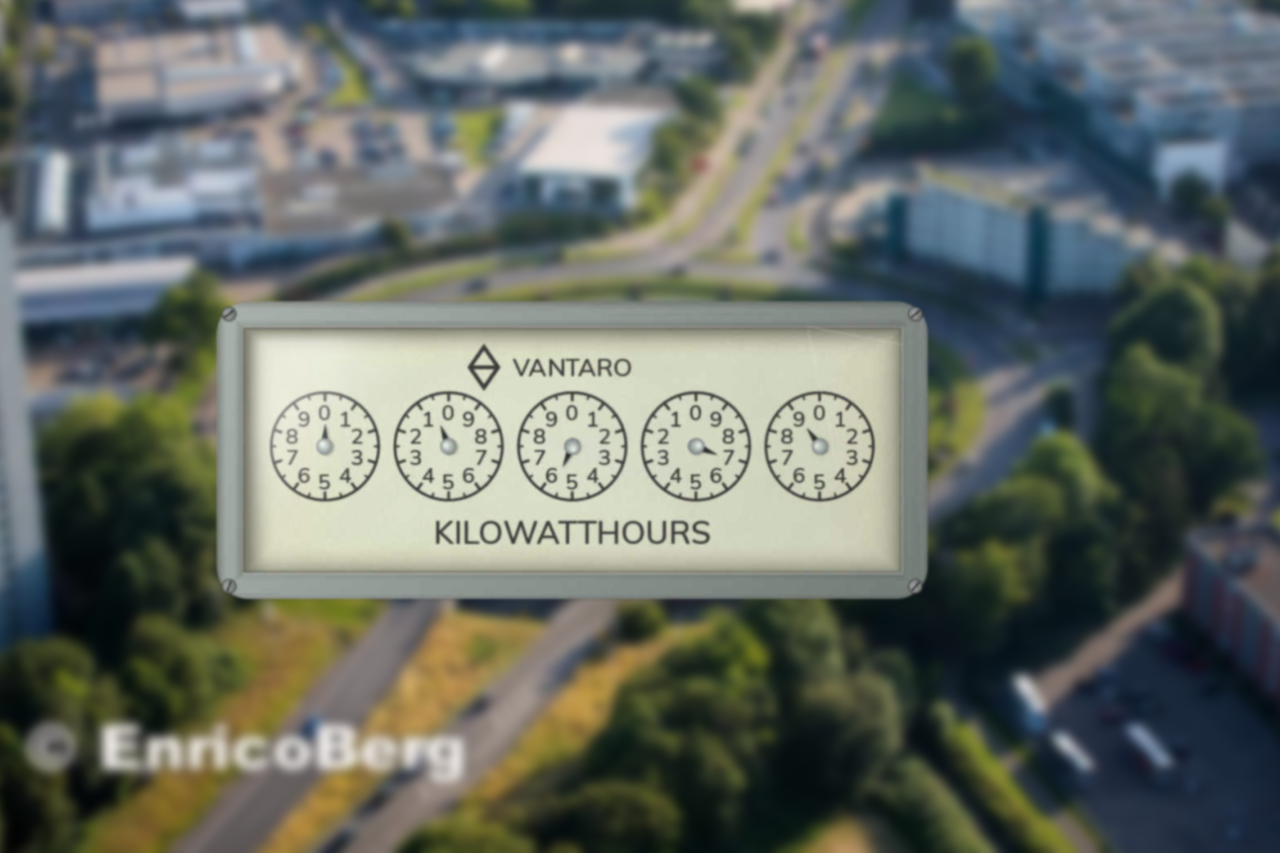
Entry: 569kWh
